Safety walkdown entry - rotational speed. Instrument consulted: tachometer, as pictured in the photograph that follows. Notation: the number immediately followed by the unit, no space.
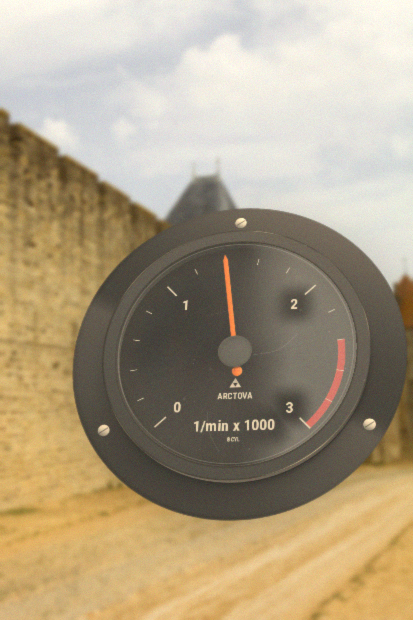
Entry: 1400rpm
